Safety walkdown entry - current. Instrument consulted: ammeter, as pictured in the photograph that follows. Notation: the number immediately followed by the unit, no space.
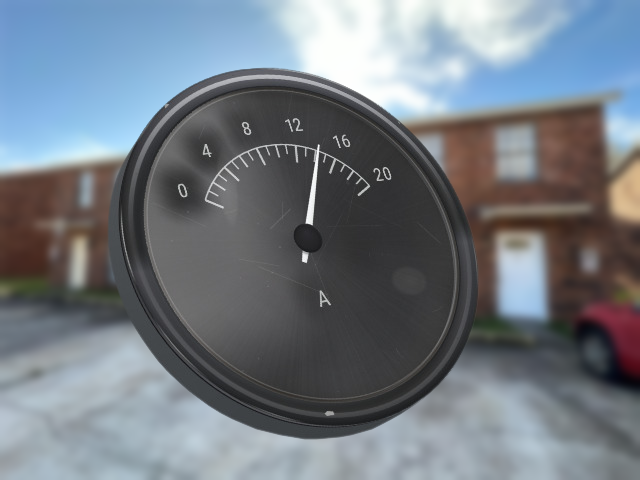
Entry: 14A
